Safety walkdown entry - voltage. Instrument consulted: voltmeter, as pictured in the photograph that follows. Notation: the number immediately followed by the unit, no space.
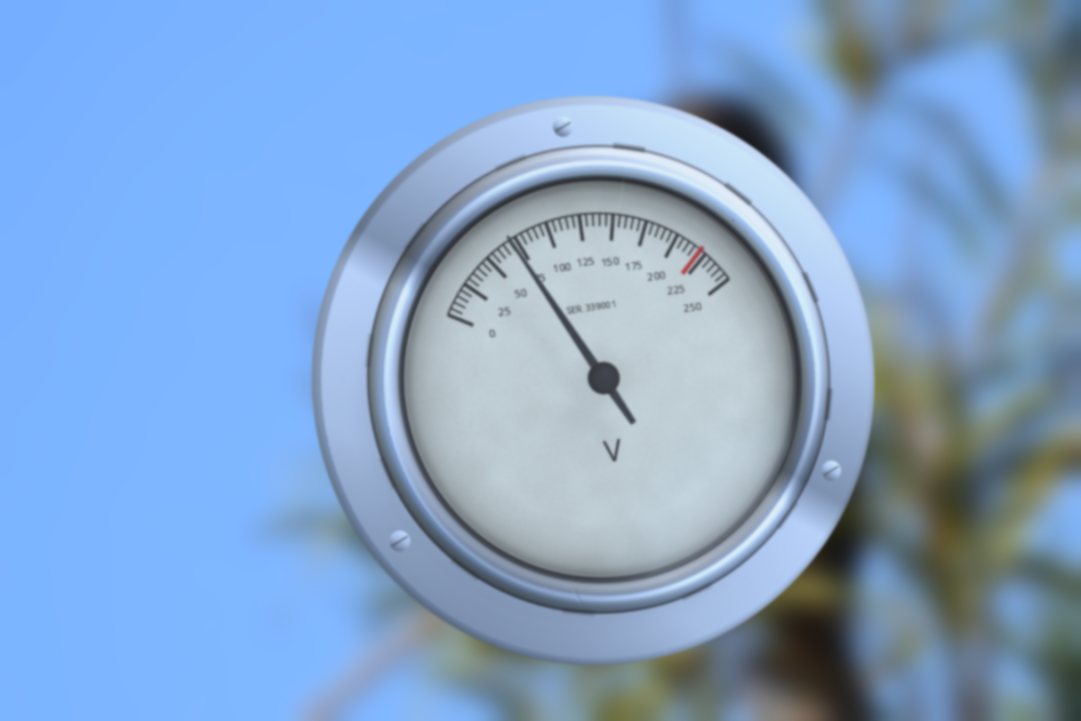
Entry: 70V
